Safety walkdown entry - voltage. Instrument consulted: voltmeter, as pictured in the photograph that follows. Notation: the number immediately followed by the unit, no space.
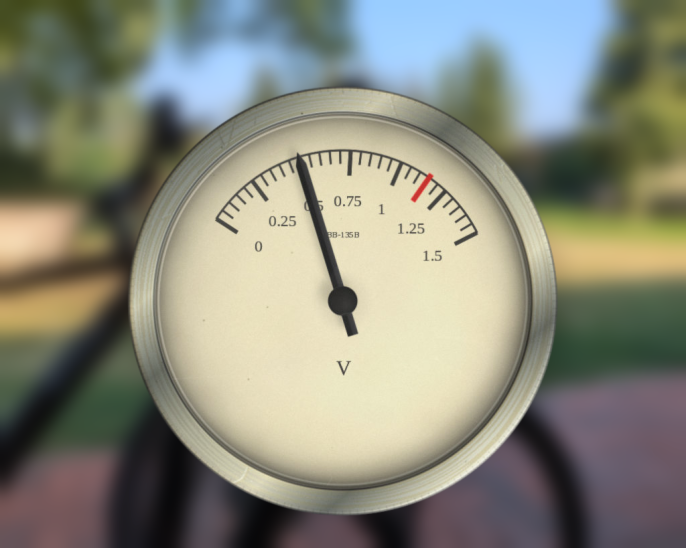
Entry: 0.5V
